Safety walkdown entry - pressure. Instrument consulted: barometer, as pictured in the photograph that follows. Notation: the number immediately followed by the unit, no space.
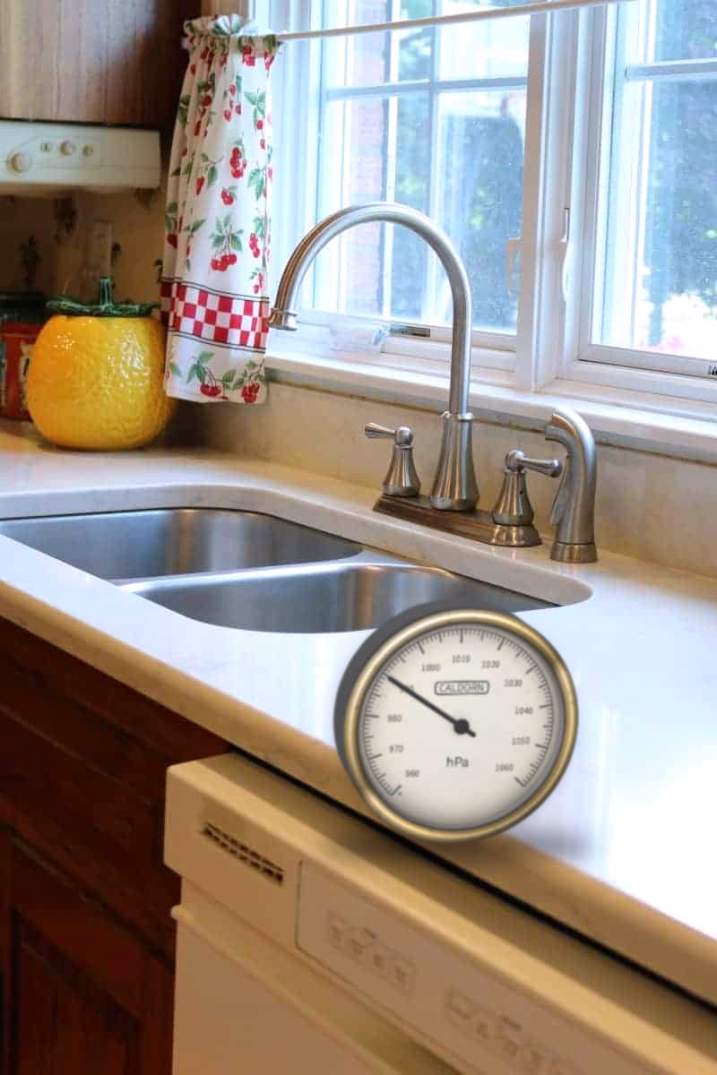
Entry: 990hPa
